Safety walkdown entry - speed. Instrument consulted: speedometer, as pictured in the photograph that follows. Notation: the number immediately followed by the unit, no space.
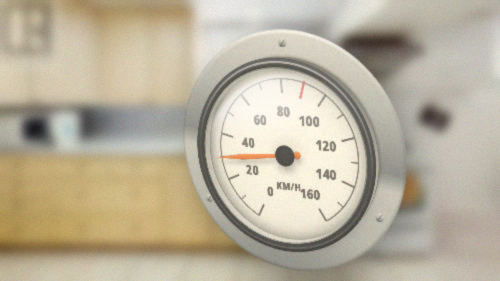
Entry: 30km/h
